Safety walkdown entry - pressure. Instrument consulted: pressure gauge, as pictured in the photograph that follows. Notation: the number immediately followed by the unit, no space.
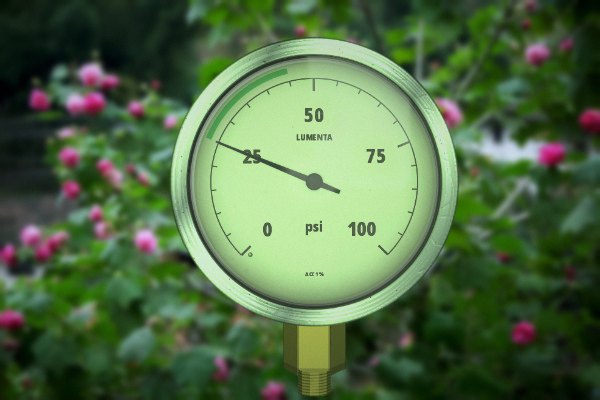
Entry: 25psi
